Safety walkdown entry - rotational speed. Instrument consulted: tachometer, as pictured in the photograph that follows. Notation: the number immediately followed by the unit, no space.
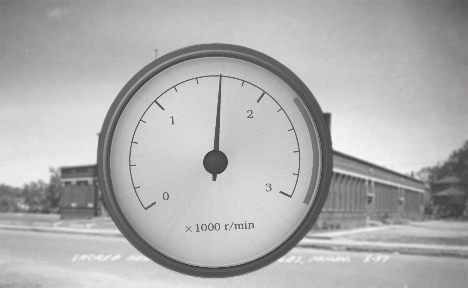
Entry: 1600rpm
